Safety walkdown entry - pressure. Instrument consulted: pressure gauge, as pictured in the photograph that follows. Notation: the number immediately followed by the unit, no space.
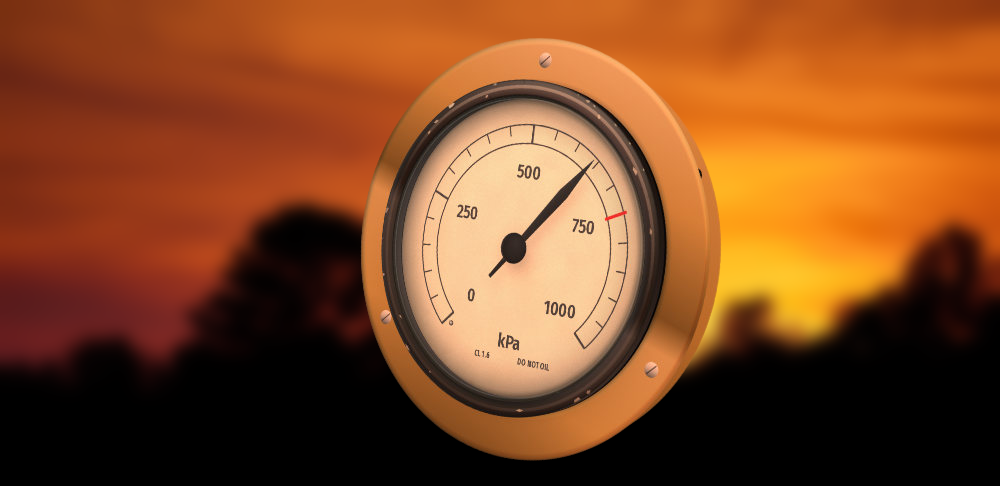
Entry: 650kPa
